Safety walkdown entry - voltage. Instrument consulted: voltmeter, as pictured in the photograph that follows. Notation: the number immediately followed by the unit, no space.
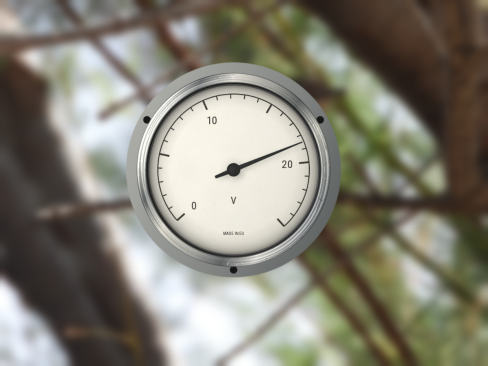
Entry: 18.5V
